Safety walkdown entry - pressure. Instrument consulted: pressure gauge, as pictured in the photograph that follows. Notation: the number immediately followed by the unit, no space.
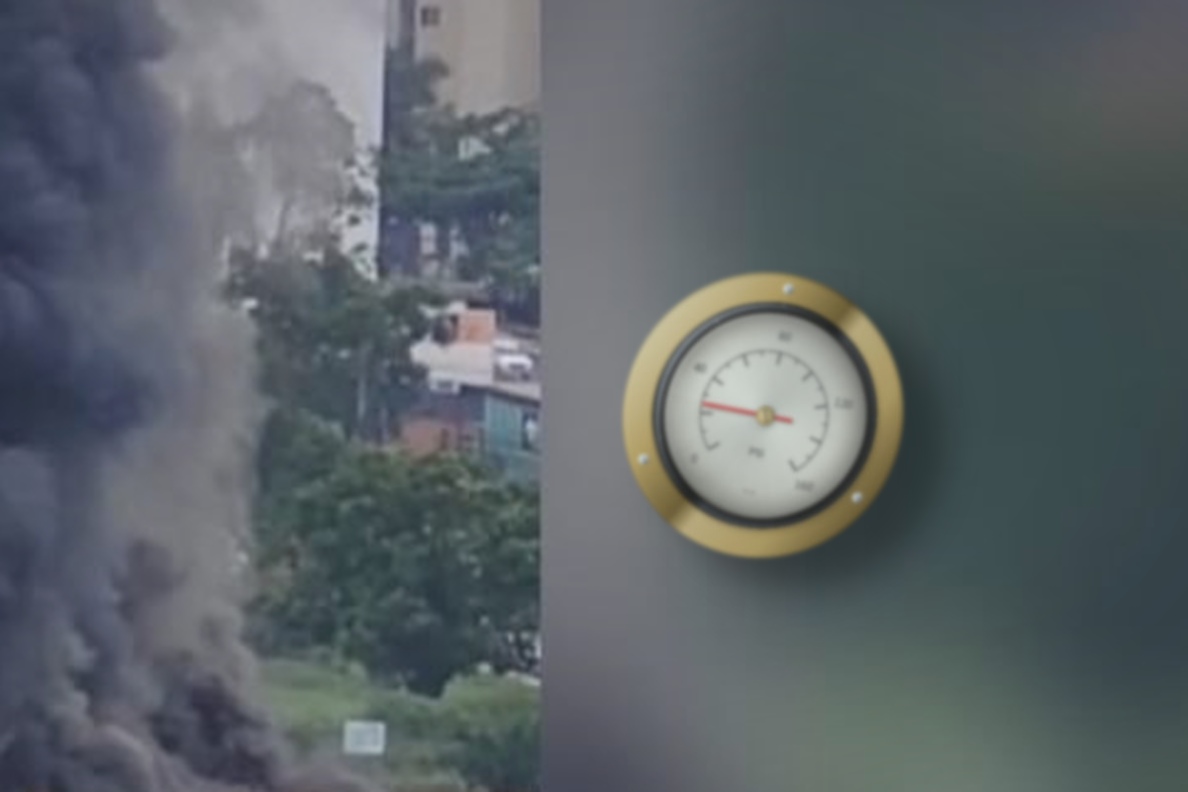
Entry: 25psi
